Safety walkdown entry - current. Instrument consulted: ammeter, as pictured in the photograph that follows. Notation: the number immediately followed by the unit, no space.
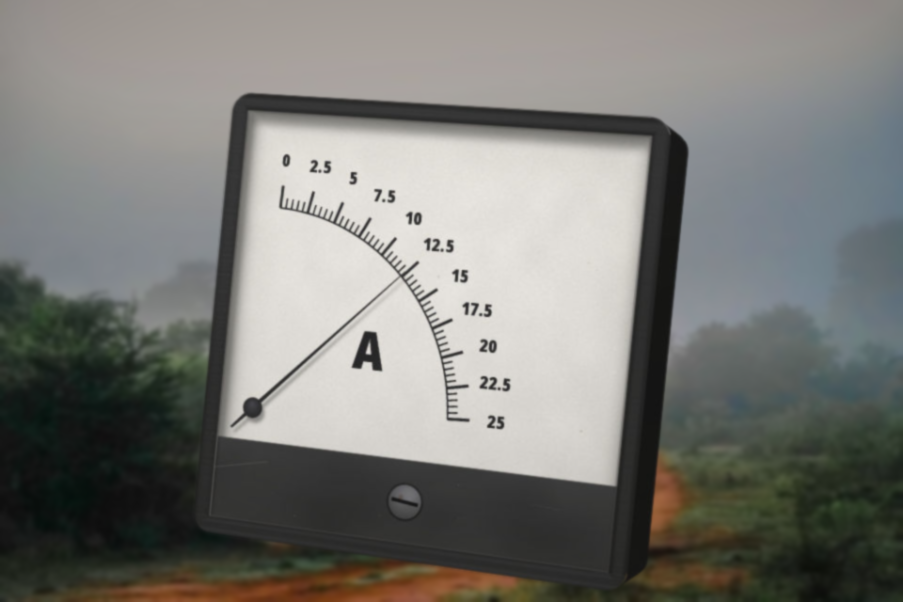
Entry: 12.5A
